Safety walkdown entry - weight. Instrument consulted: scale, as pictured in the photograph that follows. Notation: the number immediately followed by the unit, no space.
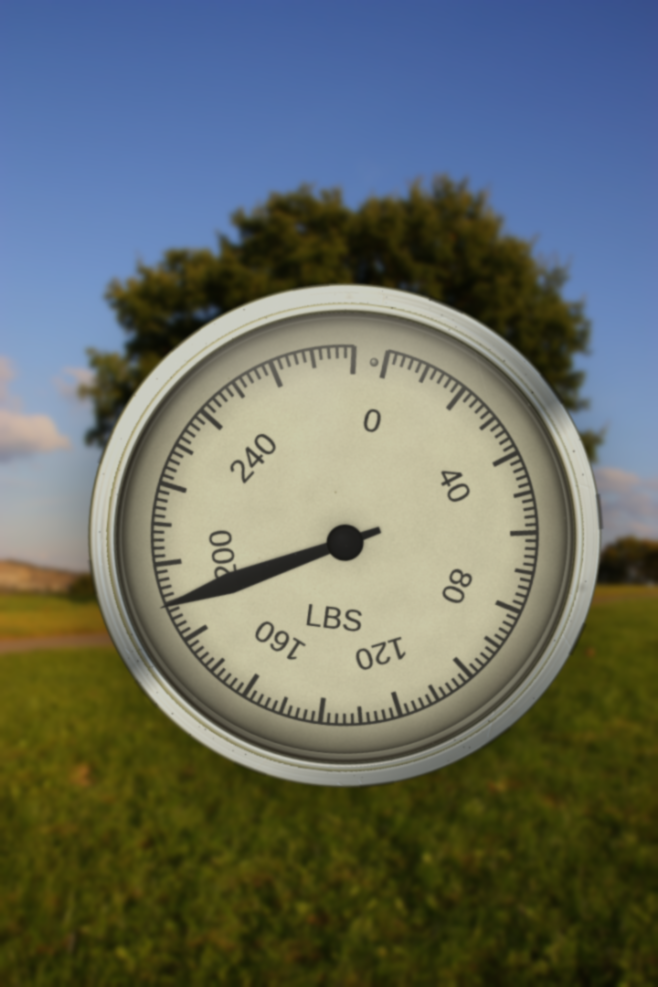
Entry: 190lb
